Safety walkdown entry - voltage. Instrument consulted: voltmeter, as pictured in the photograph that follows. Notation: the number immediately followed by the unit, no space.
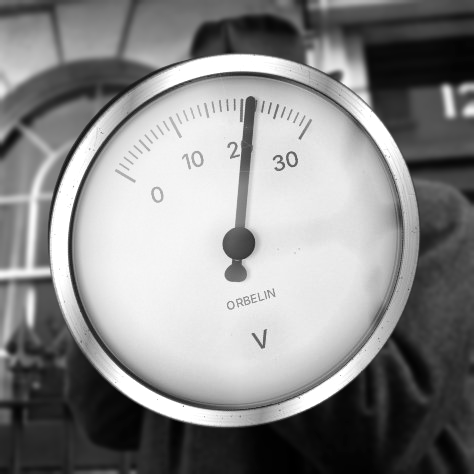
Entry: 21V
